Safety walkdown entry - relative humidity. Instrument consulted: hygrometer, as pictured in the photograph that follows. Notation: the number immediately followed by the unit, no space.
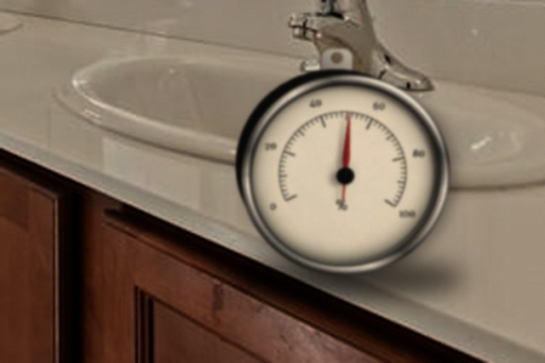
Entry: 50%
